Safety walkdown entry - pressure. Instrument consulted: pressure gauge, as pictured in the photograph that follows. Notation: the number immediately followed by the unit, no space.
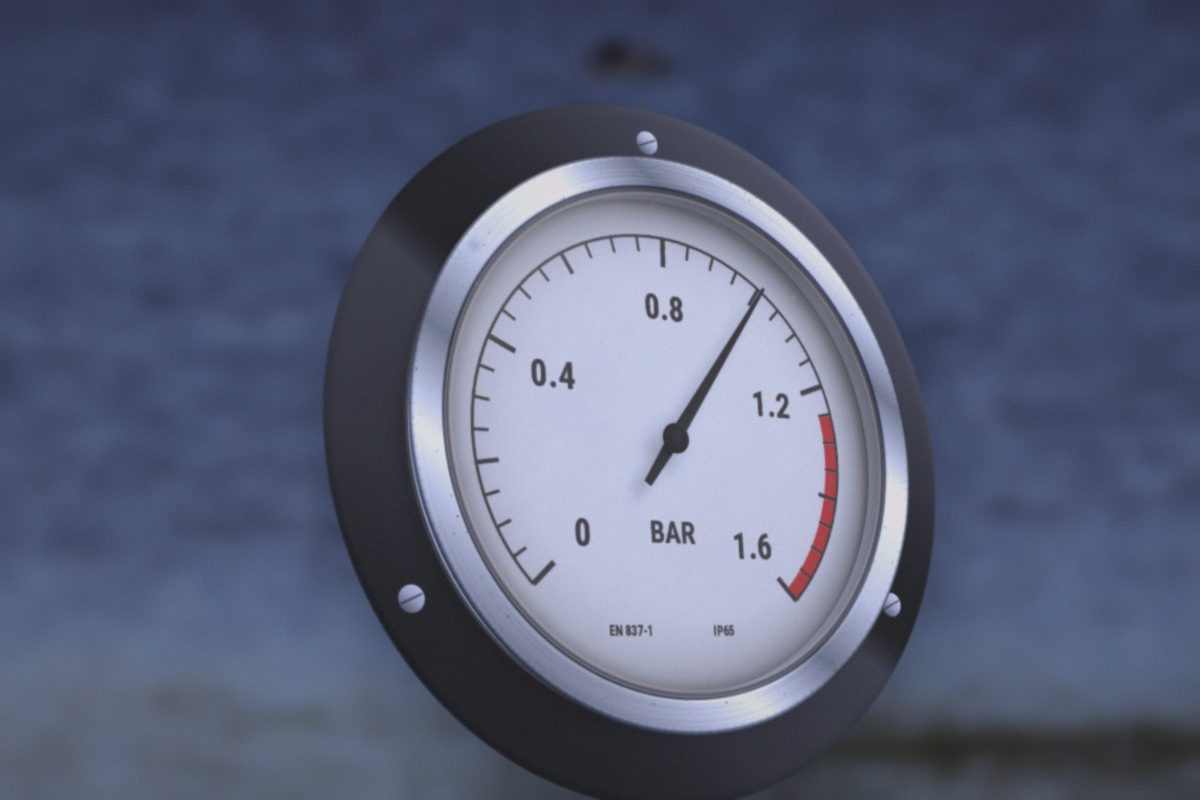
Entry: 1bar
